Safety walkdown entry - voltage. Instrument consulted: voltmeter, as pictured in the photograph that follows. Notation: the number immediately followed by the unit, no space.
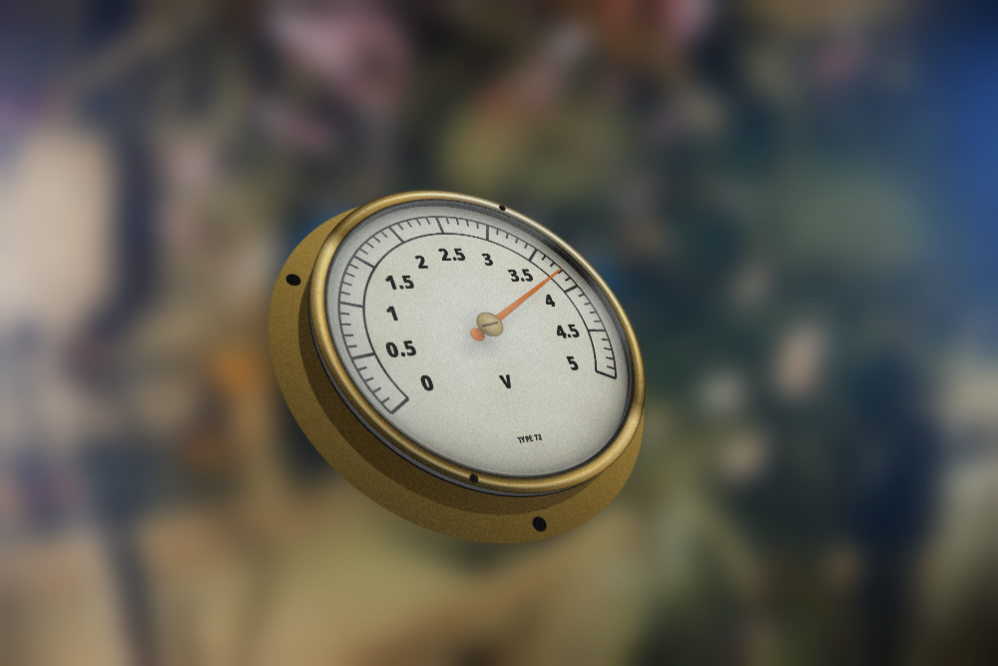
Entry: 3.8V
